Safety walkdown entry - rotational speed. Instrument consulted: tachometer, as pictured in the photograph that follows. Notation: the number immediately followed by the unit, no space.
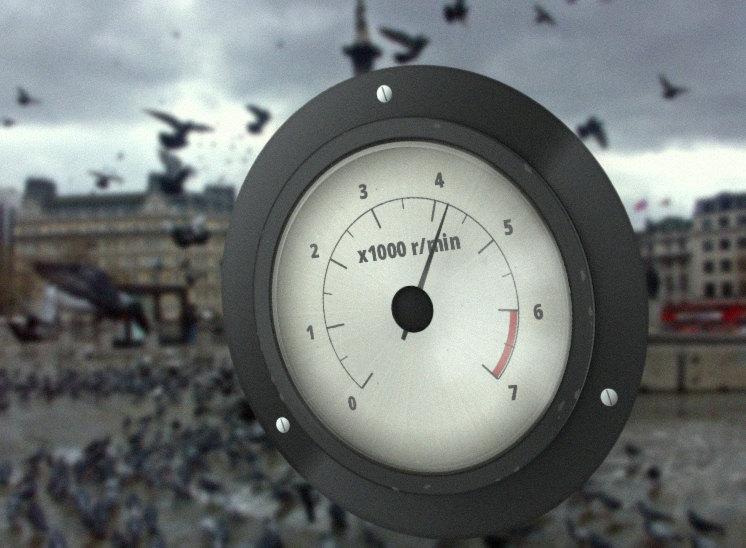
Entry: 4250rpm
